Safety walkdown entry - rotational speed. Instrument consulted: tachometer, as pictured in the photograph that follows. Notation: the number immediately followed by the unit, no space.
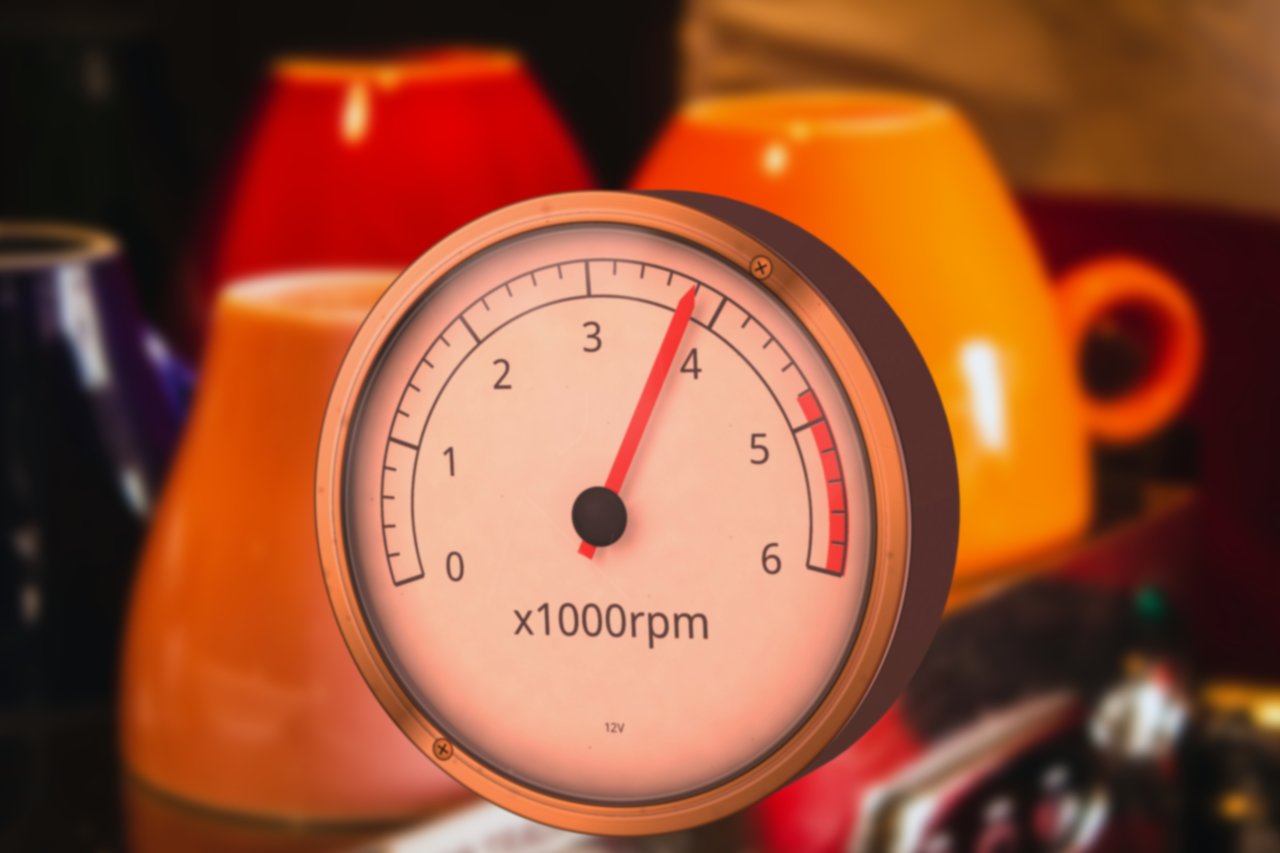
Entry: 3800rpm
